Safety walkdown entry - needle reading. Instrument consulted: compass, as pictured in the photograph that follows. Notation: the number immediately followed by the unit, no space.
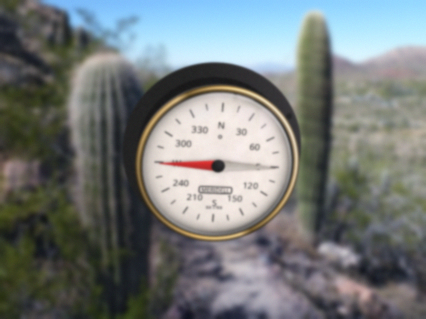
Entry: 270°
